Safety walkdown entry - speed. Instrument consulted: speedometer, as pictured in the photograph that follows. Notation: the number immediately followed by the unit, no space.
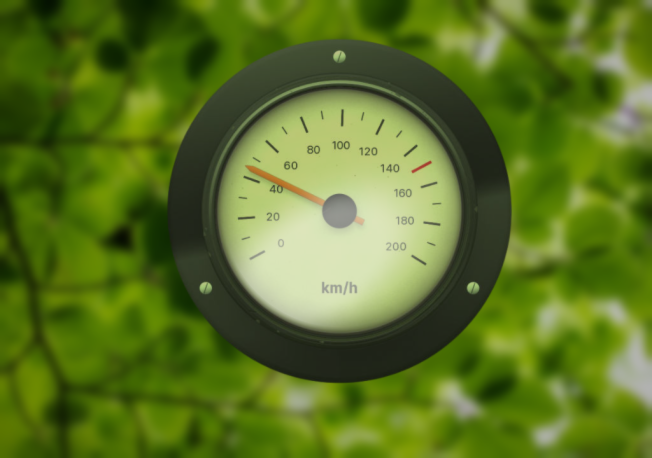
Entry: 45km/h
